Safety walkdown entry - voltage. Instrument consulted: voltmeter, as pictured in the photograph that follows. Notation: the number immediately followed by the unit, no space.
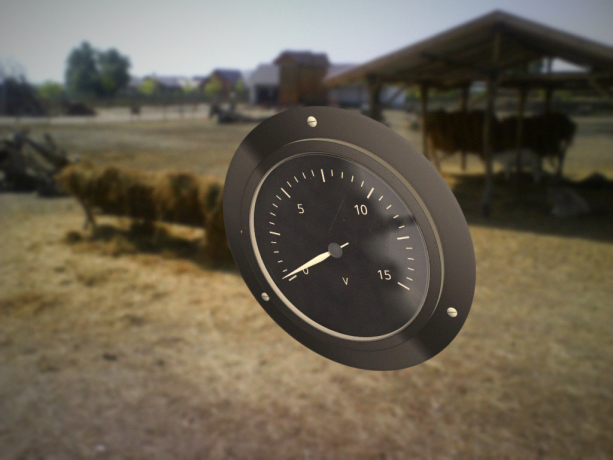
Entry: 0.25V
